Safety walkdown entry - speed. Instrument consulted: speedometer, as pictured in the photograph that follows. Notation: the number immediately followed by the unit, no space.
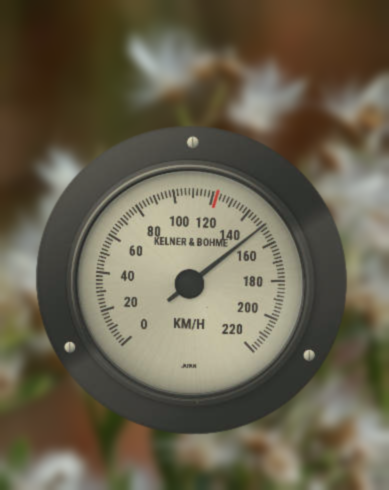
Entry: 150km/h
